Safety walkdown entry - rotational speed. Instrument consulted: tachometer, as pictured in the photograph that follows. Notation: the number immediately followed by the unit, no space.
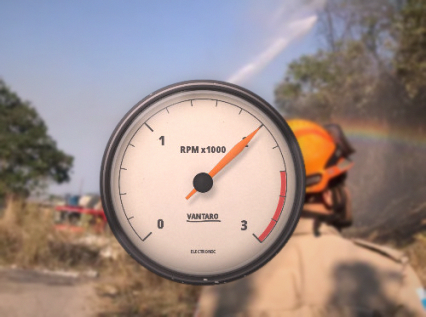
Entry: 2000rpm
